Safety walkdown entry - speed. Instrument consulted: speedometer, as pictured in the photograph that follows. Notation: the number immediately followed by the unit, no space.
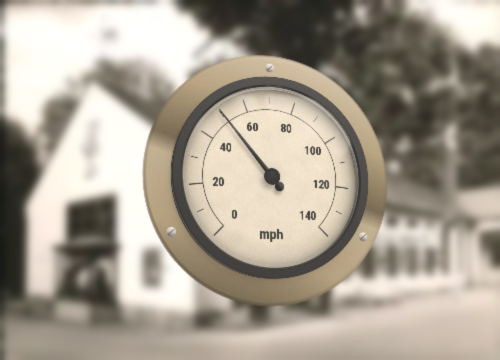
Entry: 50mph
